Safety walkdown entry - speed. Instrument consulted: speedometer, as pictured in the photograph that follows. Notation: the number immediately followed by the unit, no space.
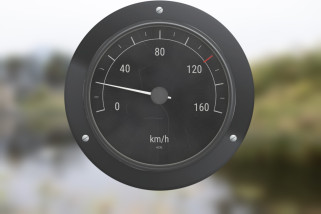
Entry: 20km/h
